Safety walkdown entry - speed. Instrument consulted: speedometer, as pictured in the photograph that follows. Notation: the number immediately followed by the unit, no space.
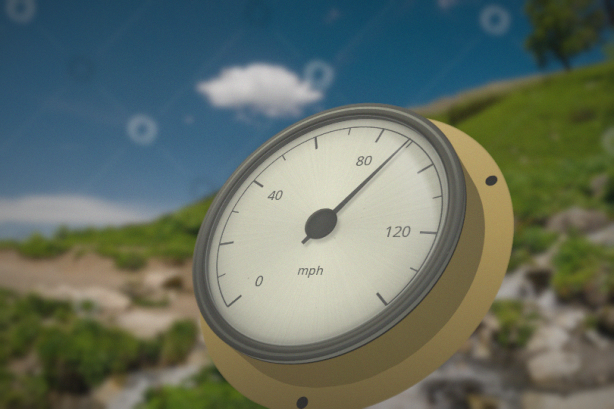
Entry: 90mph
